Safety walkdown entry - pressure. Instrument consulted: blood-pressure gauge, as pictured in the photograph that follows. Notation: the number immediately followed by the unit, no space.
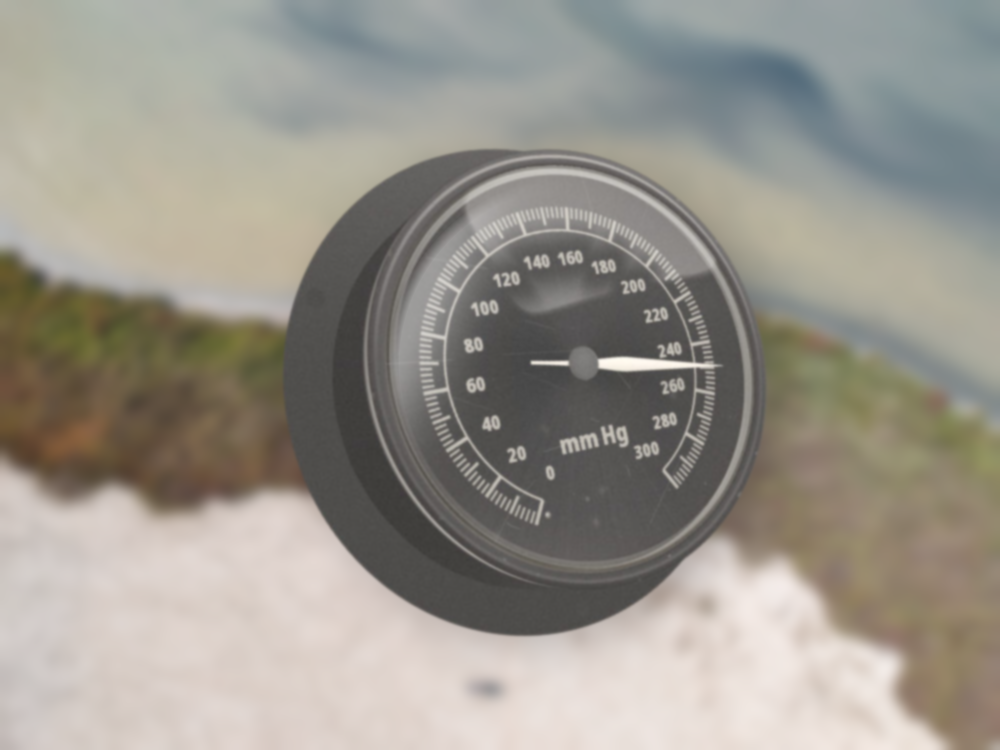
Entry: 250mmHg
